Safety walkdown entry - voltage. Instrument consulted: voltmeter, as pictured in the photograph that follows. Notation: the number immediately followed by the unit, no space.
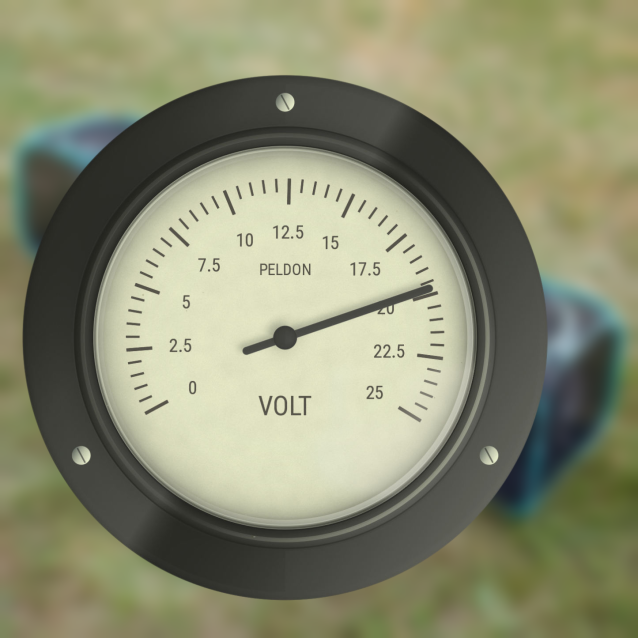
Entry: 19.75V
